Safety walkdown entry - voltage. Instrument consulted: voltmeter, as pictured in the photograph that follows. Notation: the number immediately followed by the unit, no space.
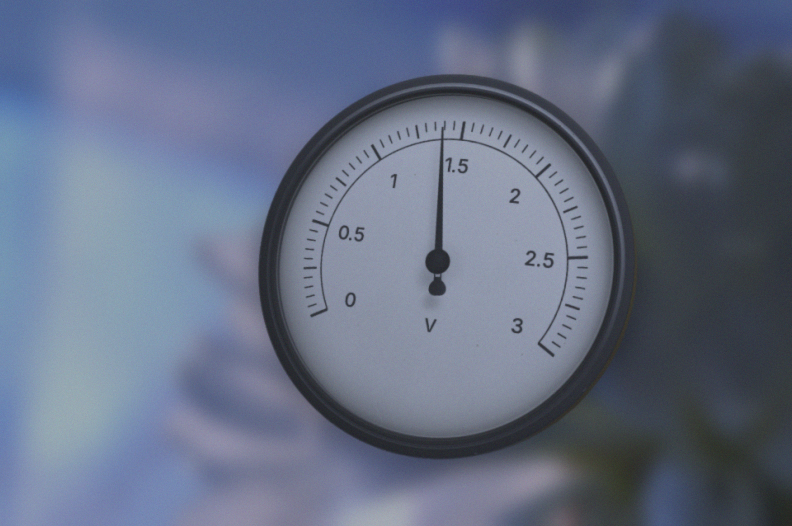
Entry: 1.4V
